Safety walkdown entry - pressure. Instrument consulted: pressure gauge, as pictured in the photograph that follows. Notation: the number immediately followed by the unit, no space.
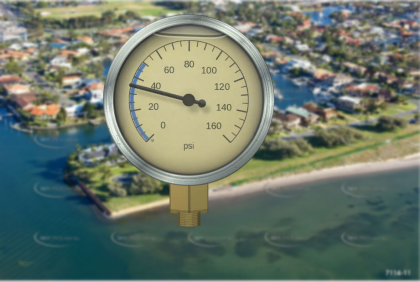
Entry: 35psi
